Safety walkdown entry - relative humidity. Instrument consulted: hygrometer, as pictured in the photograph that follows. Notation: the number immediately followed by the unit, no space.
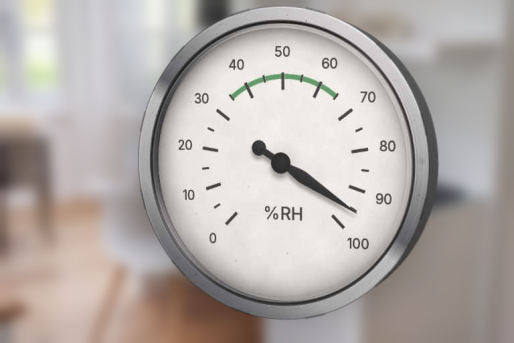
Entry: 95%
